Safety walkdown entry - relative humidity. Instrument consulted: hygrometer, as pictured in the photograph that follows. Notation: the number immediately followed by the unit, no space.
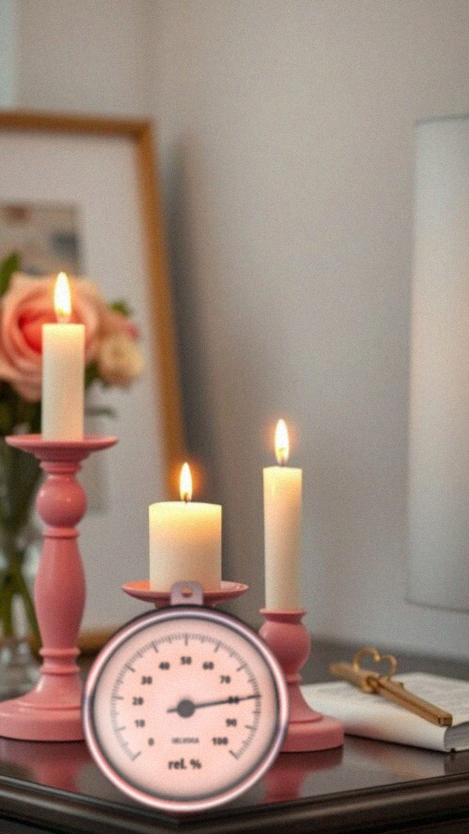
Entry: 80%
